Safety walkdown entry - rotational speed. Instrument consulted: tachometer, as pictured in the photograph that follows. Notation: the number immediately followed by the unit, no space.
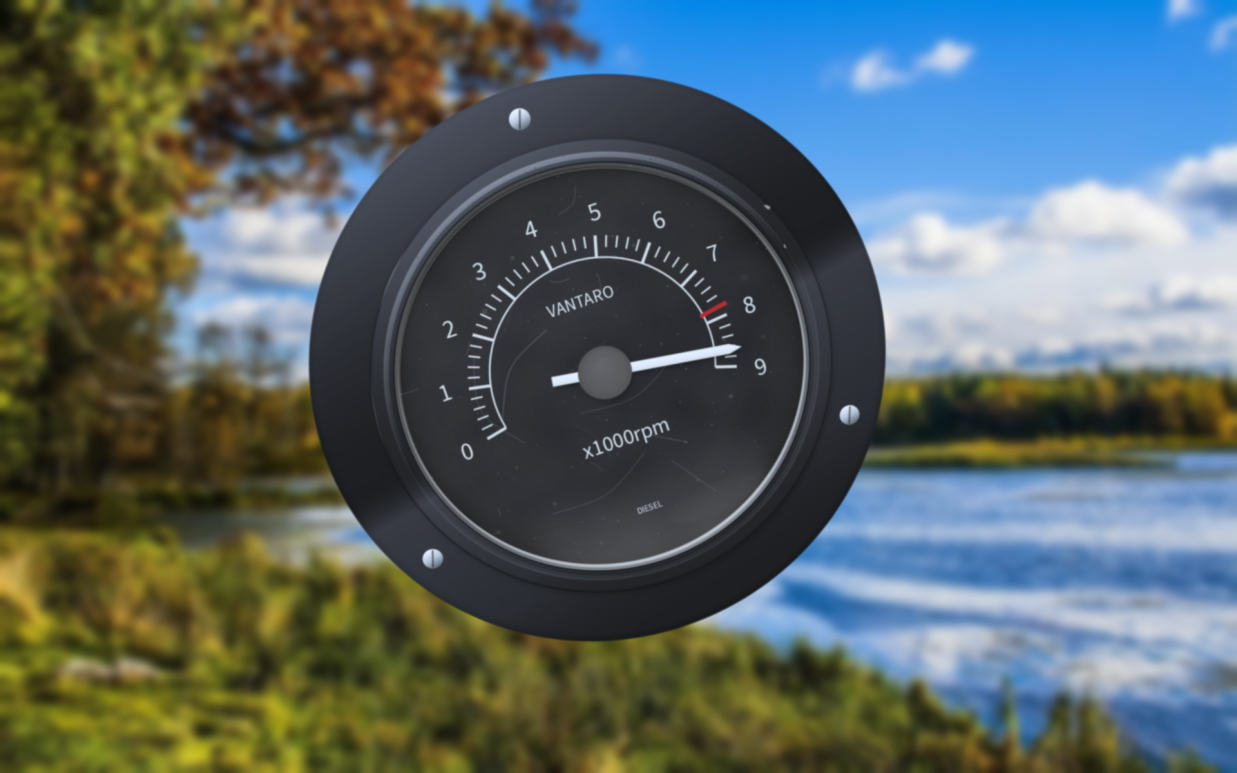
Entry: 8600rpm
